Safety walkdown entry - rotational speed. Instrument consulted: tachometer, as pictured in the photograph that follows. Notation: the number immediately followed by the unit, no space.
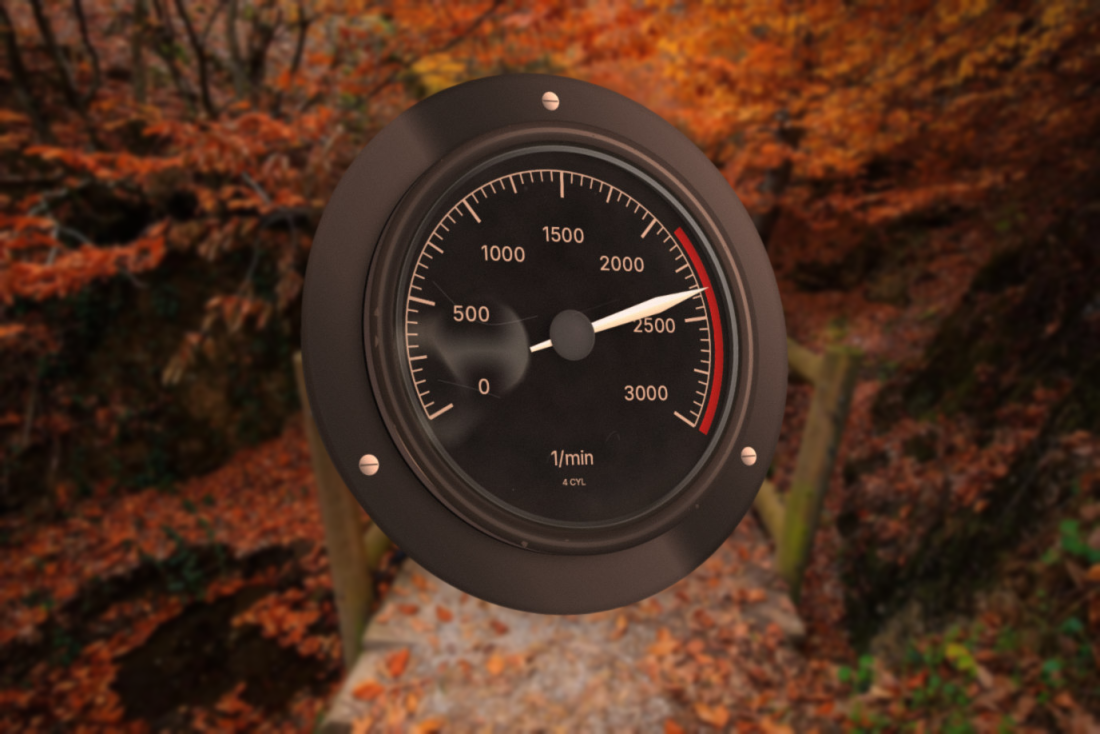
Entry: 2375rpm
